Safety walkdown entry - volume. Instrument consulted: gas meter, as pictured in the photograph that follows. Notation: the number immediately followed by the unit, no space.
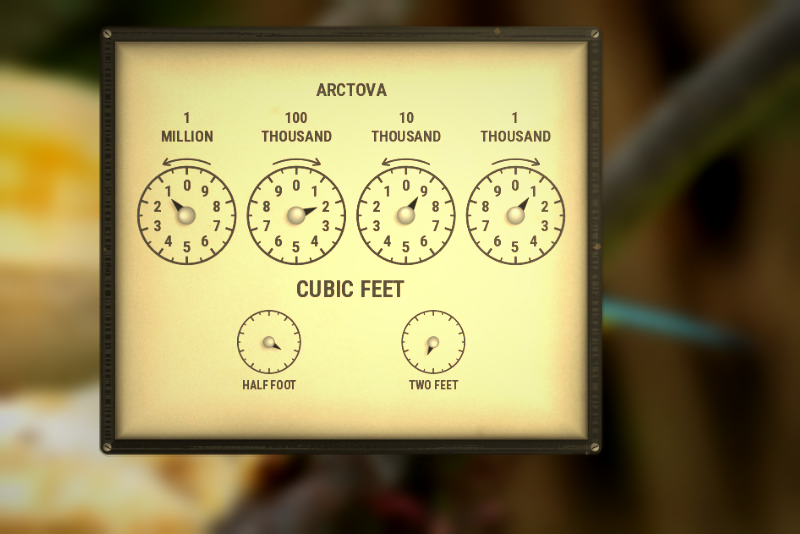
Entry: 119100ft³
